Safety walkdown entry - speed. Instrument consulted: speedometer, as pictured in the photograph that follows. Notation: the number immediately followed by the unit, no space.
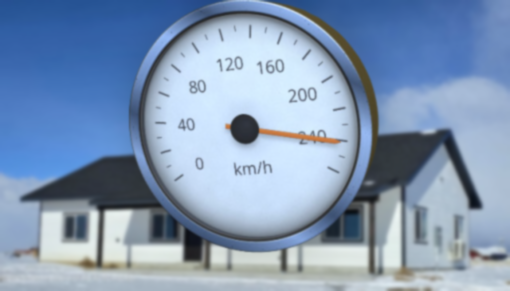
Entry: 240km/h
